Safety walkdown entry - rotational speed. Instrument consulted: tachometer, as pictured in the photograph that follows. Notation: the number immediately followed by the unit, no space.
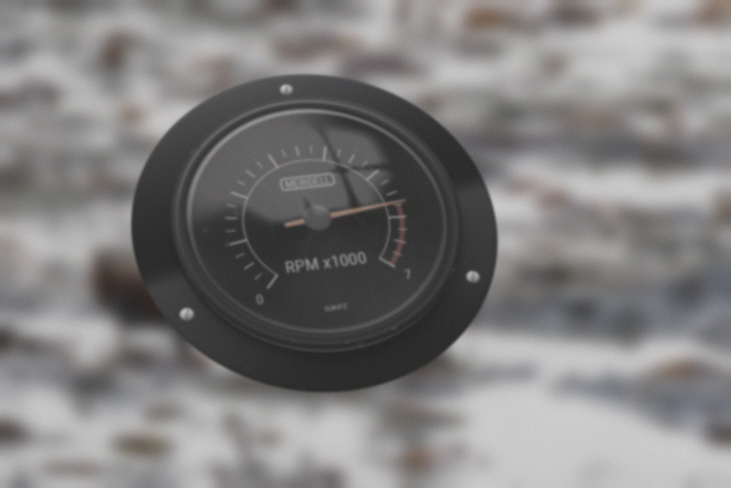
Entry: 5750rpm
